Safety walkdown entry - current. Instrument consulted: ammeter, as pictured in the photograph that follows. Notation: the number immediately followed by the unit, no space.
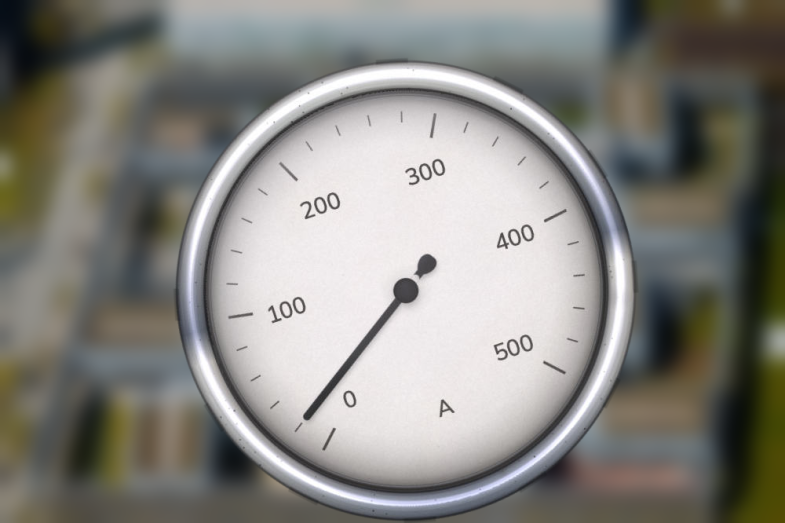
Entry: 20A
